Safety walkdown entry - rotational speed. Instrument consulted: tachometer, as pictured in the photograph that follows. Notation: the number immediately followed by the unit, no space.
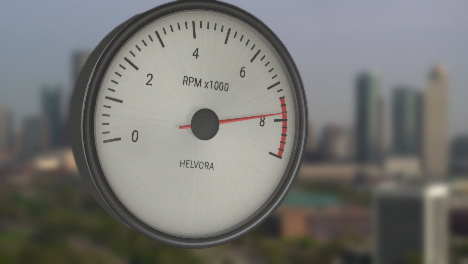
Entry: 7800rpm
